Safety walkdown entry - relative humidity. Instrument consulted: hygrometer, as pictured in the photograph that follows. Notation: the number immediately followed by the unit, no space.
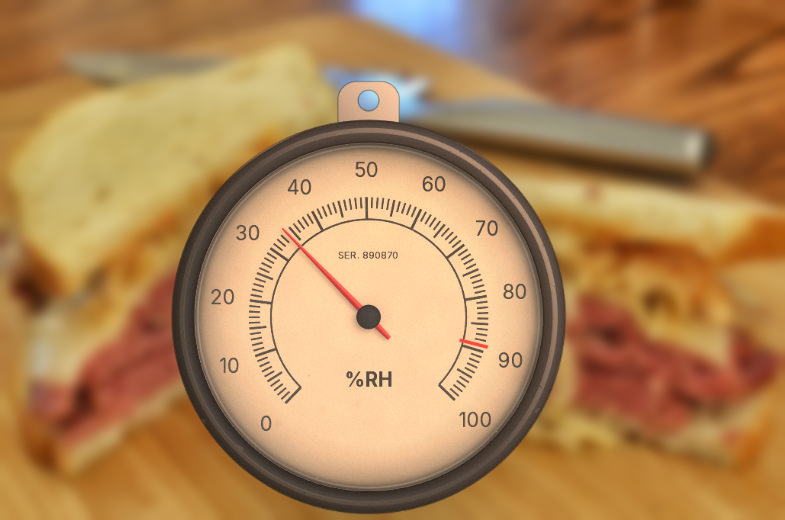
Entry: 34%
